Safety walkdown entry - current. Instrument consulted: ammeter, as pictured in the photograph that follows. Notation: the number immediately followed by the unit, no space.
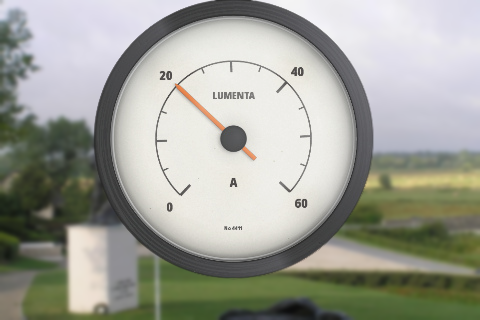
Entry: 20A
